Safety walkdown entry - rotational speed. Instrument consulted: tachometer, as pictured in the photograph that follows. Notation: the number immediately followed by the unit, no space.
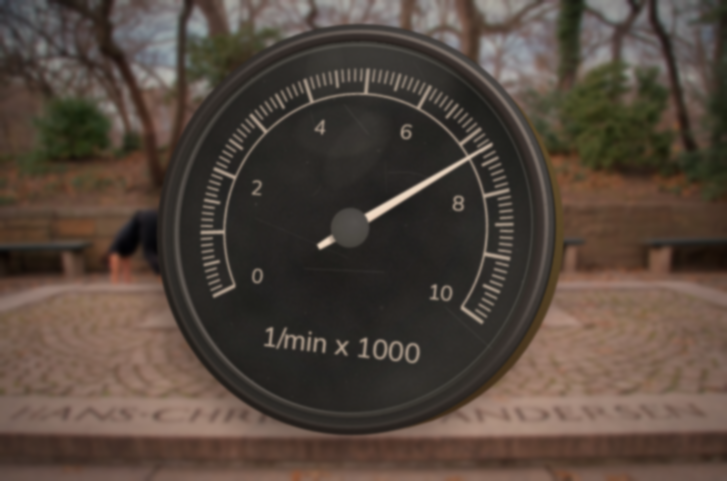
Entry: 7300rpm
